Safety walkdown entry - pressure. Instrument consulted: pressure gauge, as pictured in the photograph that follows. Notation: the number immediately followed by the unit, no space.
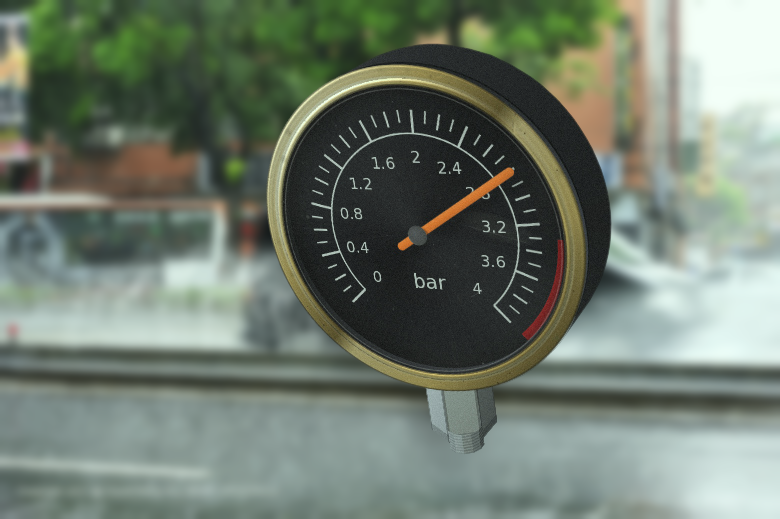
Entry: 2.8bar
